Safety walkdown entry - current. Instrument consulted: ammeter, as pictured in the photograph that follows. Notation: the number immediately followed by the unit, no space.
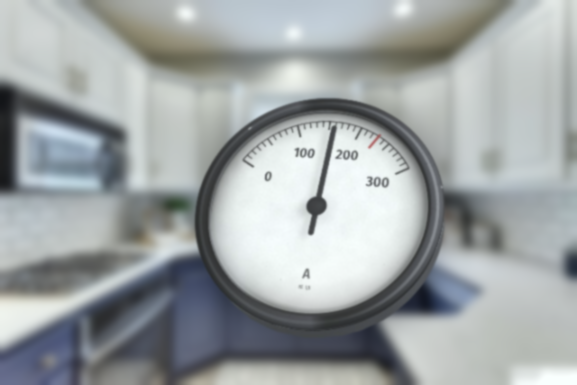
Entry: 160A
